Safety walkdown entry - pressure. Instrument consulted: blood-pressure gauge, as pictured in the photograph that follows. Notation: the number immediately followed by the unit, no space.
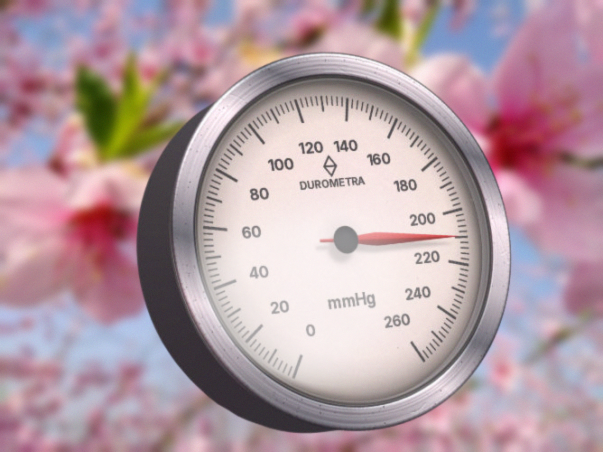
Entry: 210mmHg
